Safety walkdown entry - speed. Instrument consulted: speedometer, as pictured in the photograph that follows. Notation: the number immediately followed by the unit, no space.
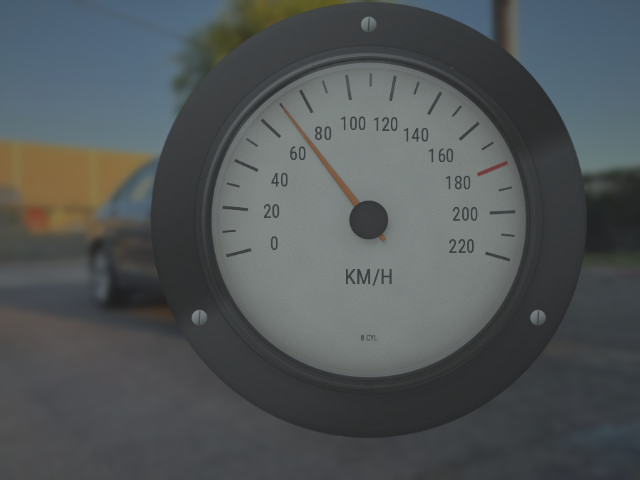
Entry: 70km/h
